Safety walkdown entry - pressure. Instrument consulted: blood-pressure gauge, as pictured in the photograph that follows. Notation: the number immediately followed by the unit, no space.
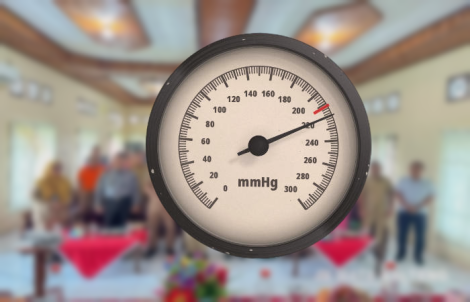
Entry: 220mmHg
